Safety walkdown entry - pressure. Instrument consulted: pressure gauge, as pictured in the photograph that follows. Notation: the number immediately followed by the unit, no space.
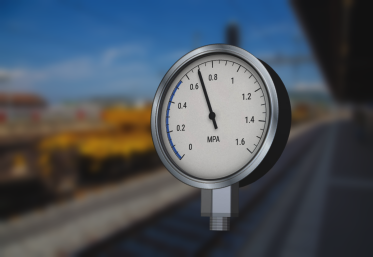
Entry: 0.7MPa
